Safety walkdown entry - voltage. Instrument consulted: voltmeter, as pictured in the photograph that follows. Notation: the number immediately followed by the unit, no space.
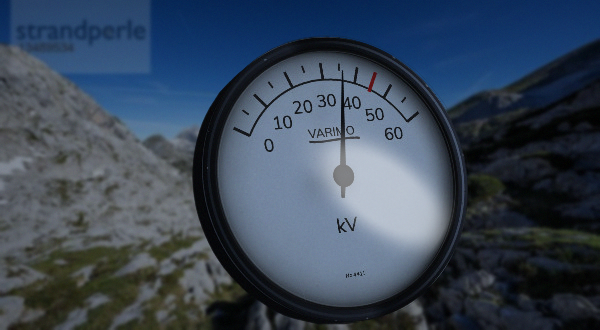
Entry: 35kV
